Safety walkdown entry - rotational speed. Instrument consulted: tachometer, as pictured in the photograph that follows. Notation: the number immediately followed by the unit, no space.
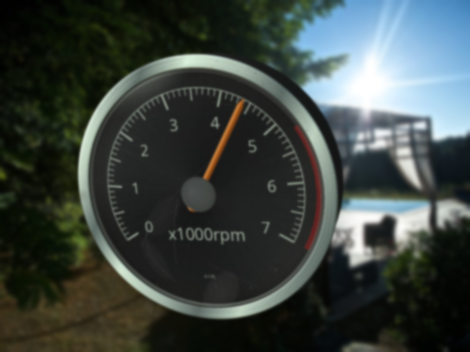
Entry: 4400rpm
